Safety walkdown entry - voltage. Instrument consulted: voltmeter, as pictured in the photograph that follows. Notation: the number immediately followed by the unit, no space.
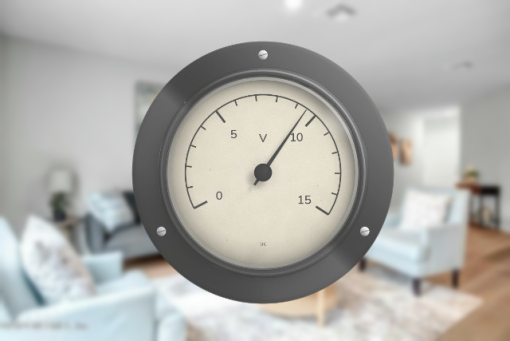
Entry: 9.5V
